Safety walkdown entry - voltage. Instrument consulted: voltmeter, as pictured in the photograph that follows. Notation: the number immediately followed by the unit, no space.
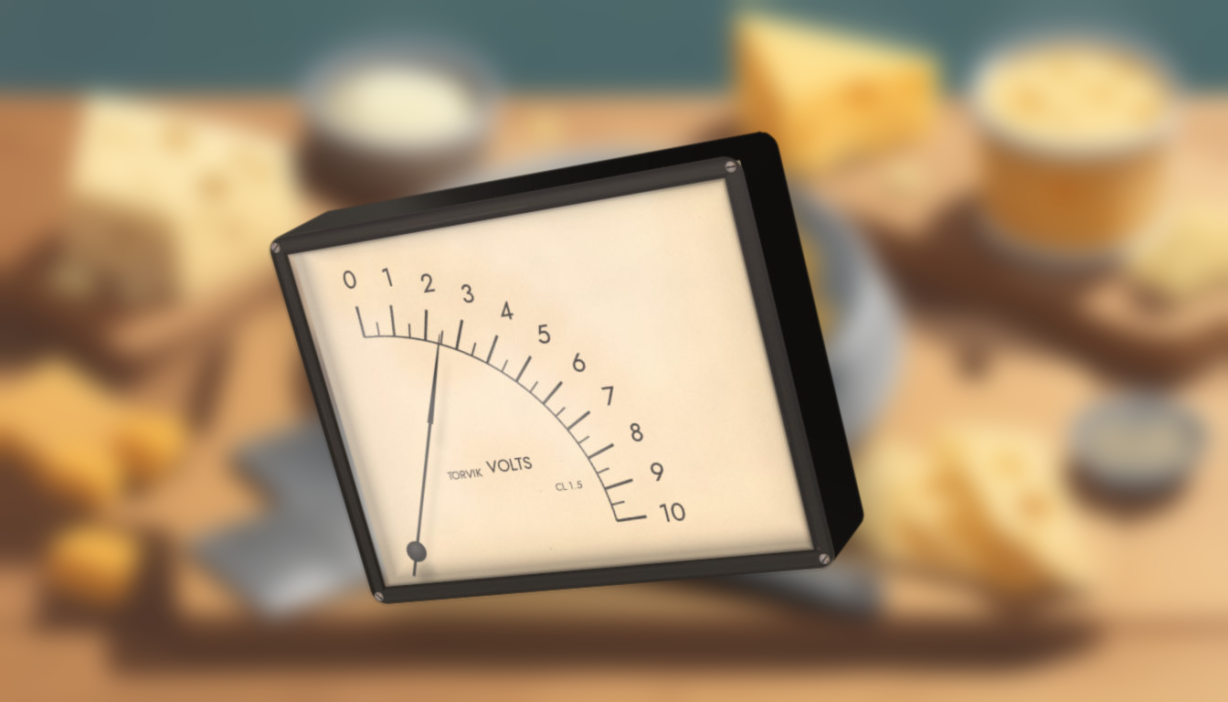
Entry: 2.5V
